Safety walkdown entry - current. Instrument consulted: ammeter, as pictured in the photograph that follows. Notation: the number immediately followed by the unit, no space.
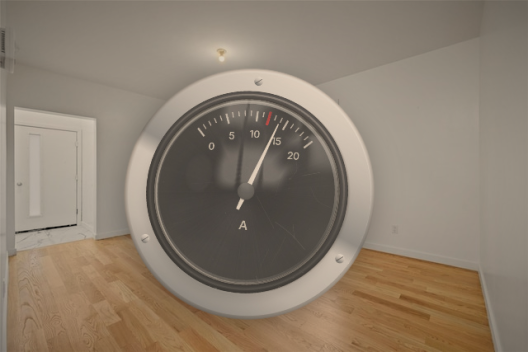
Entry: 14A
